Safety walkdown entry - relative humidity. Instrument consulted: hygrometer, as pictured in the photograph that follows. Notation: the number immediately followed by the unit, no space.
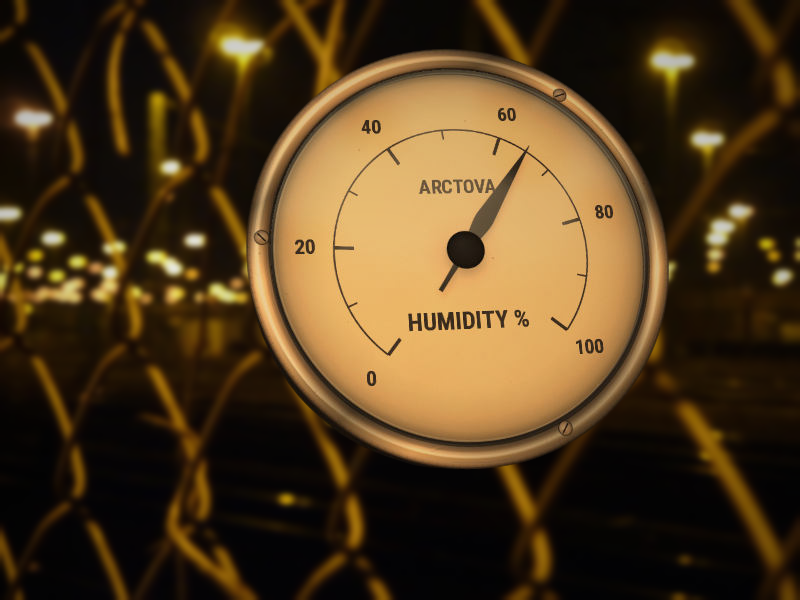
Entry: 65%
